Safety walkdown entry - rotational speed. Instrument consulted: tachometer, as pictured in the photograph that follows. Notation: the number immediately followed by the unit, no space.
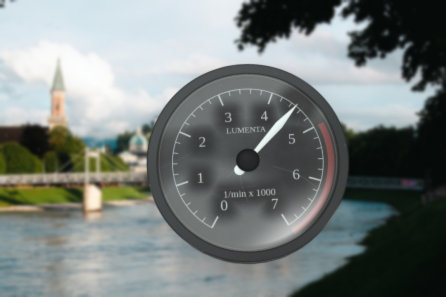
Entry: 4500rpm
